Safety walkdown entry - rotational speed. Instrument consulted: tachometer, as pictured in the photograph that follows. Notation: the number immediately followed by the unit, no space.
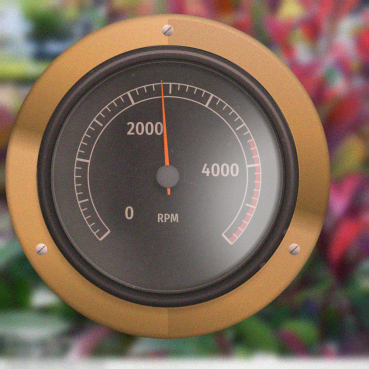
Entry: 2400rpm
